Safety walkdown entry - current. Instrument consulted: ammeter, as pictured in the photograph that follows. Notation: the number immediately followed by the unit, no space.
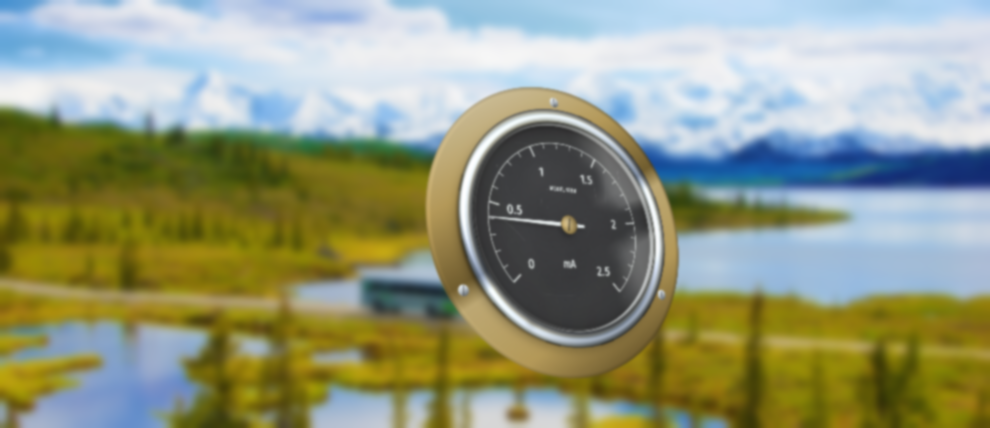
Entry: 0.4mA
